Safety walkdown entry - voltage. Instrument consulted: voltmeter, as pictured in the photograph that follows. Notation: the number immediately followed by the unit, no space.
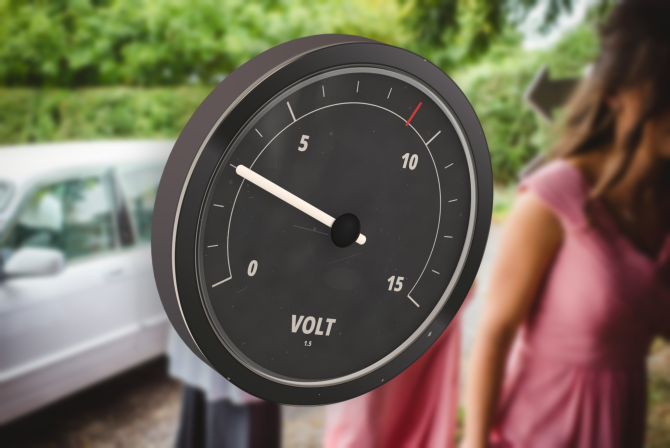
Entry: 3V
